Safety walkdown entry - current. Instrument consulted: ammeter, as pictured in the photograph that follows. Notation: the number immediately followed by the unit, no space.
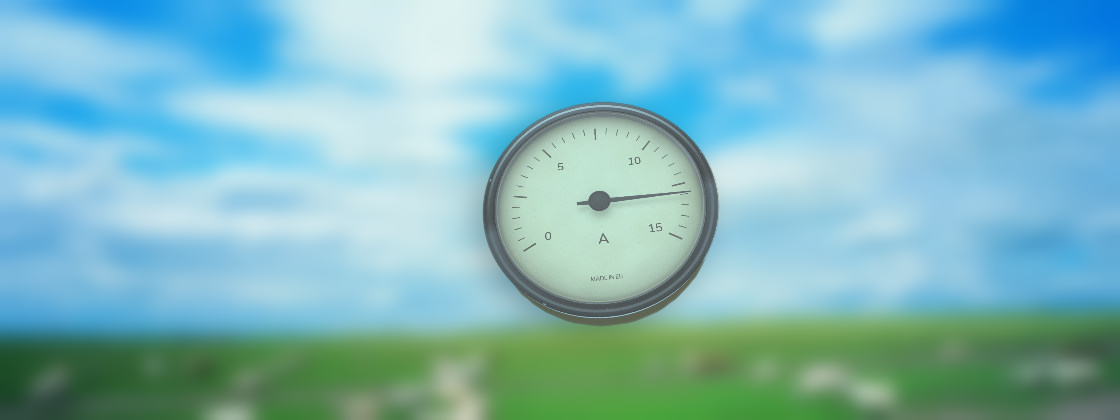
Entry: 13A
